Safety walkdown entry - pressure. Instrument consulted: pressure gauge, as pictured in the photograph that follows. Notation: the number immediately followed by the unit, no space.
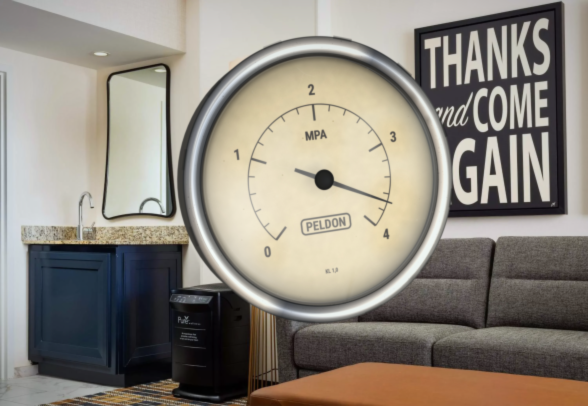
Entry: 3.7MPa
